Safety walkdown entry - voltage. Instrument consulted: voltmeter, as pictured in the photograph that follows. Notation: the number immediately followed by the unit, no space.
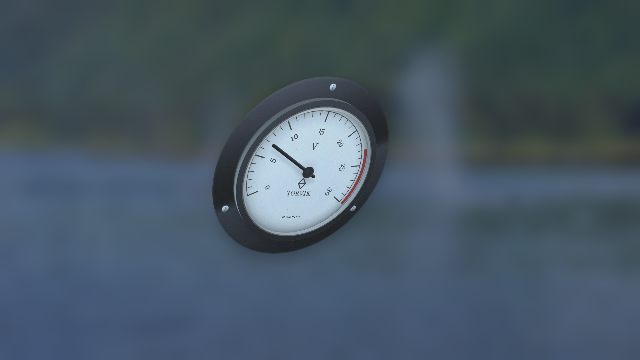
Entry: 7V
